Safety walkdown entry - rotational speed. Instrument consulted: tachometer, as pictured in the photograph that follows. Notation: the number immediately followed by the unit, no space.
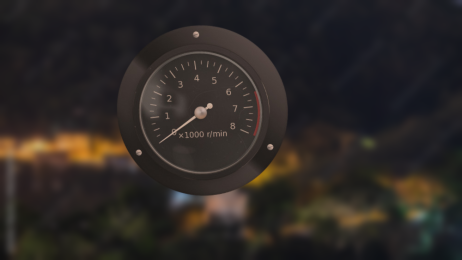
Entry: 0rpm
